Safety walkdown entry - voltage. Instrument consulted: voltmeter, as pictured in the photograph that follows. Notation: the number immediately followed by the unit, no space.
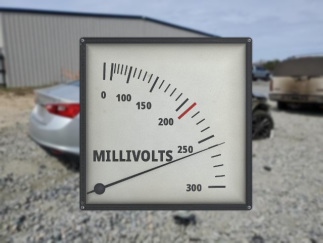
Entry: 260mV
